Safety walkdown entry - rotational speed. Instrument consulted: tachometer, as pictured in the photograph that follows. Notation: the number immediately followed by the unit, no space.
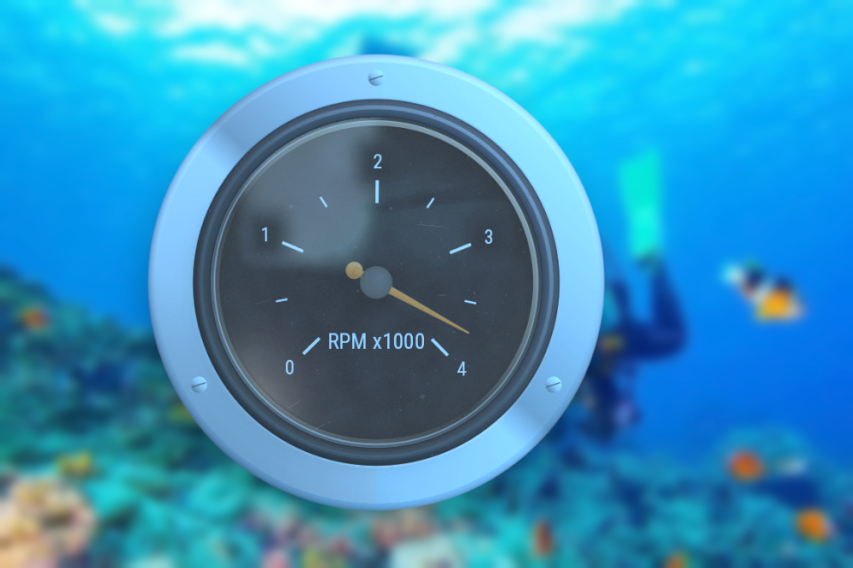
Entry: 3750rpm
